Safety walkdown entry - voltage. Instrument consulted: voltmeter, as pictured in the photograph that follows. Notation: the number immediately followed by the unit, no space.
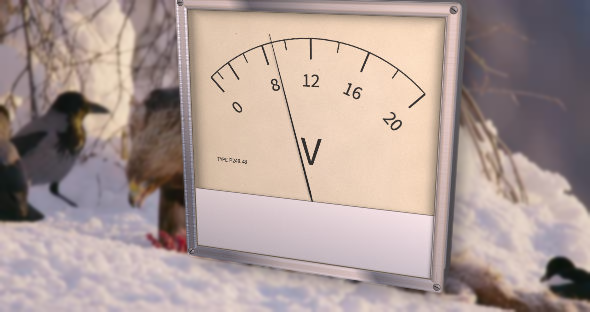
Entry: 9V
